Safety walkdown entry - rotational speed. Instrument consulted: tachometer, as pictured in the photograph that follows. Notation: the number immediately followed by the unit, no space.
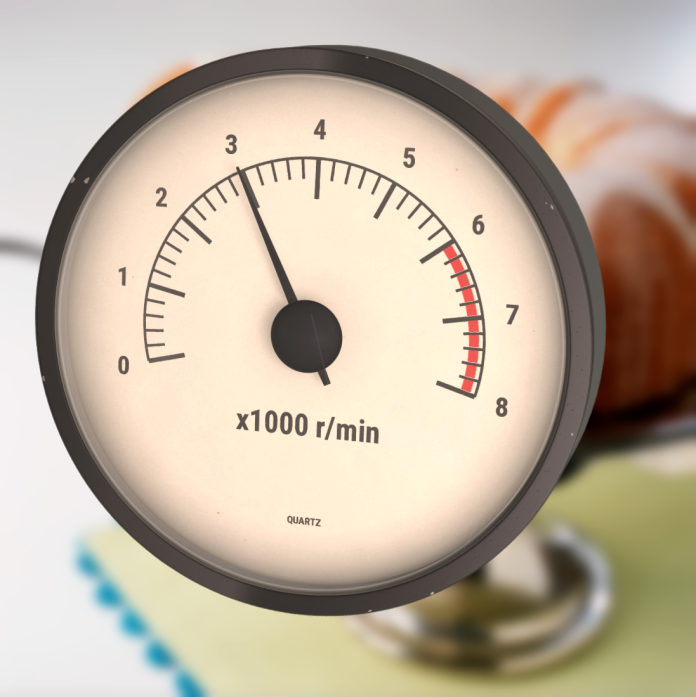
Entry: 3000rpm
